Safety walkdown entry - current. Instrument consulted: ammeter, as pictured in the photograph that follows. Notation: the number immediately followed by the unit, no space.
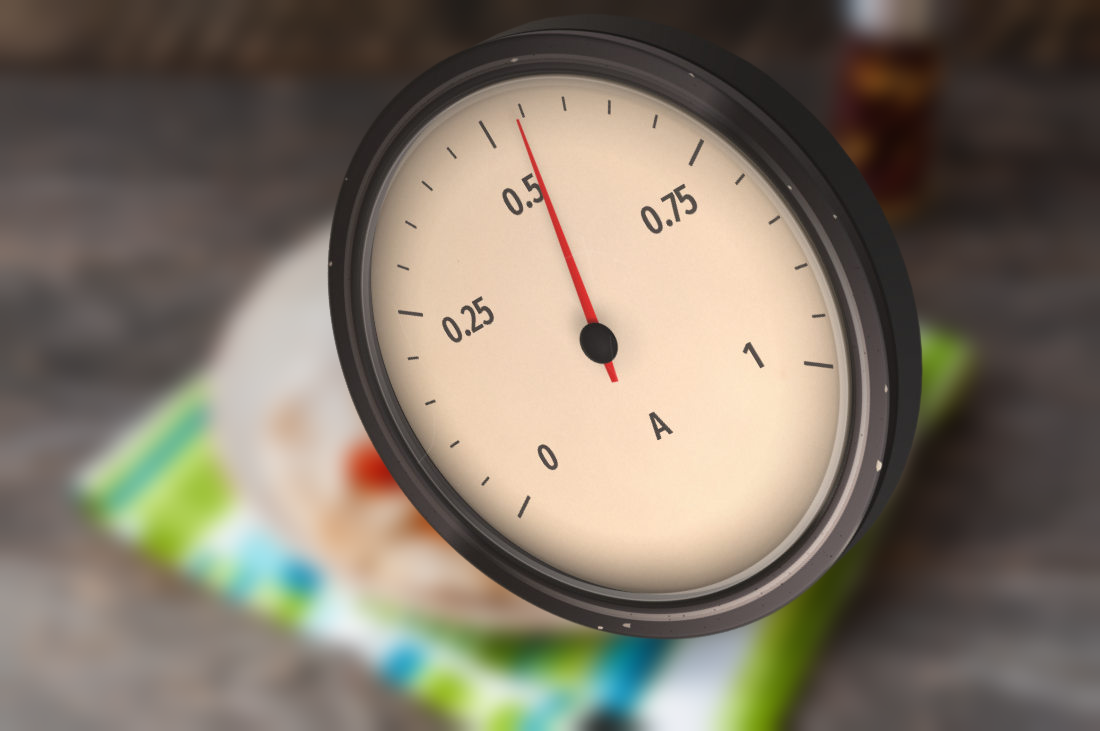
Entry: 0.55A
